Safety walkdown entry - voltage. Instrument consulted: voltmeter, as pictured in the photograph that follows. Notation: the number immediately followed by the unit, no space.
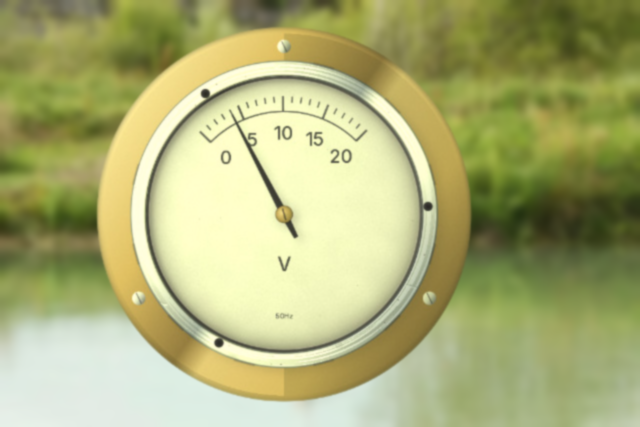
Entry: 4V
